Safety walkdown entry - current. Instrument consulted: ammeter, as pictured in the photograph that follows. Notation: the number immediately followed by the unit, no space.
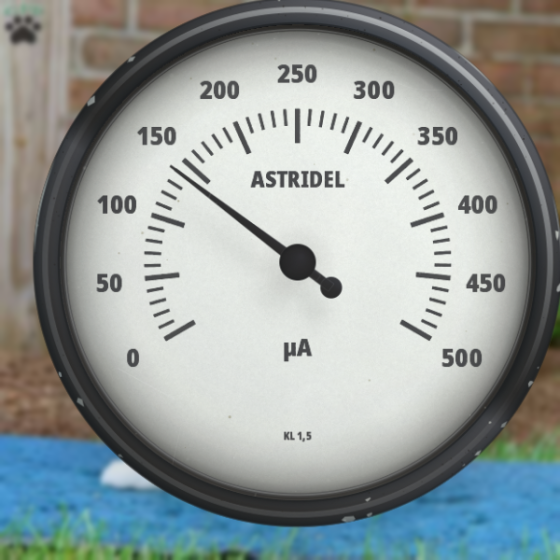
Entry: 140µA
